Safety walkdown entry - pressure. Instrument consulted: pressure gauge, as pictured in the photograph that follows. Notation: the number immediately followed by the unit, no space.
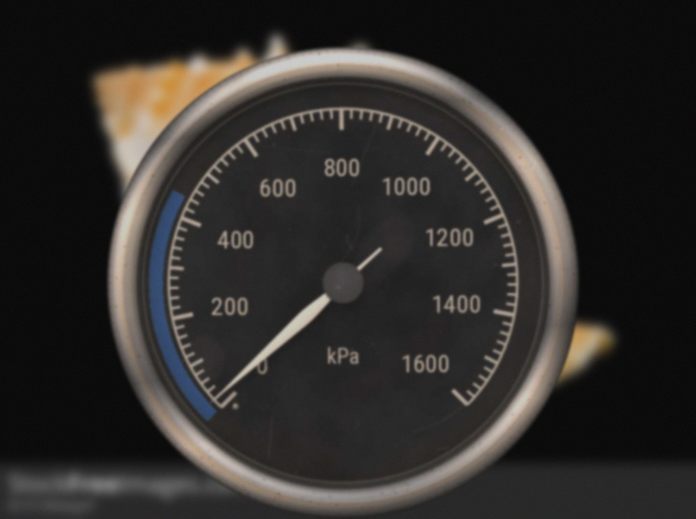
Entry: 20kPa
